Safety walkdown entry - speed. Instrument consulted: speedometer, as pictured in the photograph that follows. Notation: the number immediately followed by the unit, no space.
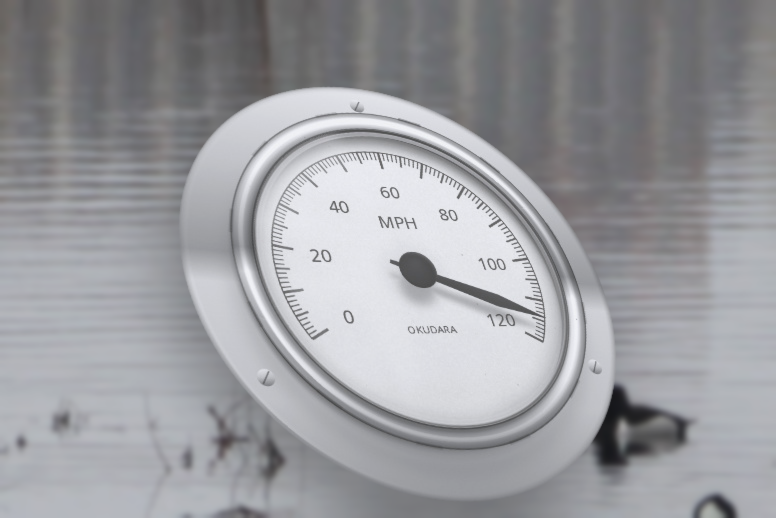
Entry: 115mph
